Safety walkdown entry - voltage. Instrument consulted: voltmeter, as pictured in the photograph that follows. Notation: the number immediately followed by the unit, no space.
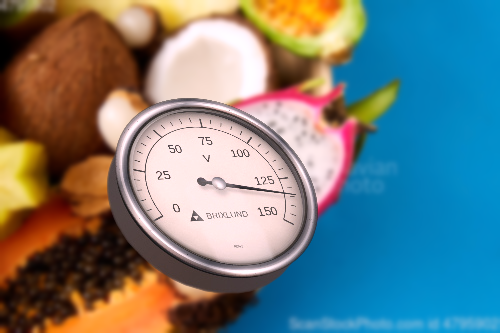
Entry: 135V
